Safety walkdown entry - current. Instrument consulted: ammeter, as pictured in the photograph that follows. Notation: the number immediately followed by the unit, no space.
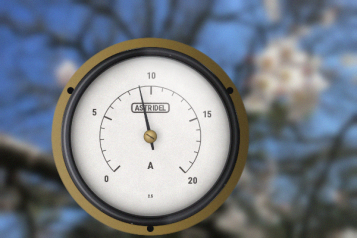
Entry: 9A
